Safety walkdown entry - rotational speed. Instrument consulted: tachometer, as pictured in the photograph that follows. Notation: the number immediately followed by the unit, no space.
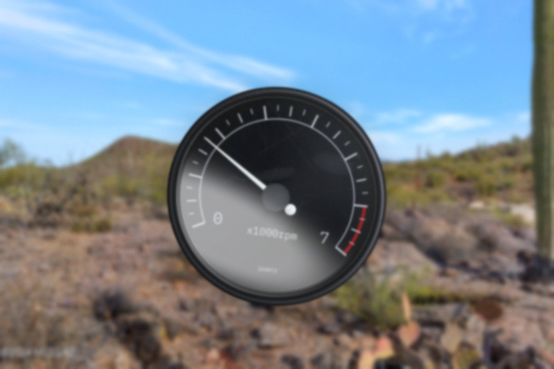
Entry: 1750rpm
